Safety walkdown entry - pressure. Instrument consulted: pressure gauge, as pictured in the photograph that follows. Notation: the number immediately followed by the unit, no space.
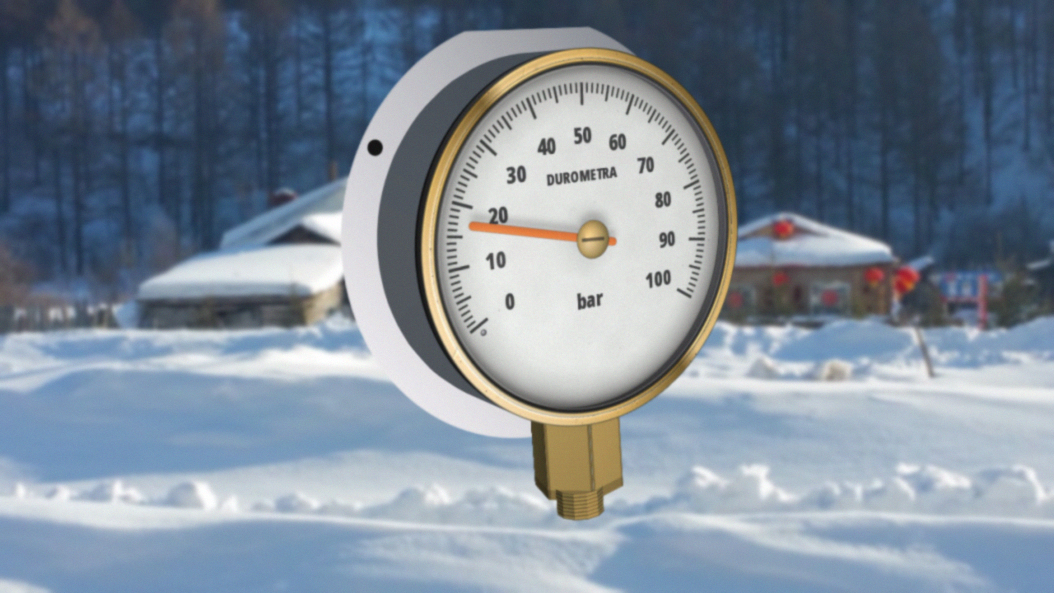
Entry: 17bar
